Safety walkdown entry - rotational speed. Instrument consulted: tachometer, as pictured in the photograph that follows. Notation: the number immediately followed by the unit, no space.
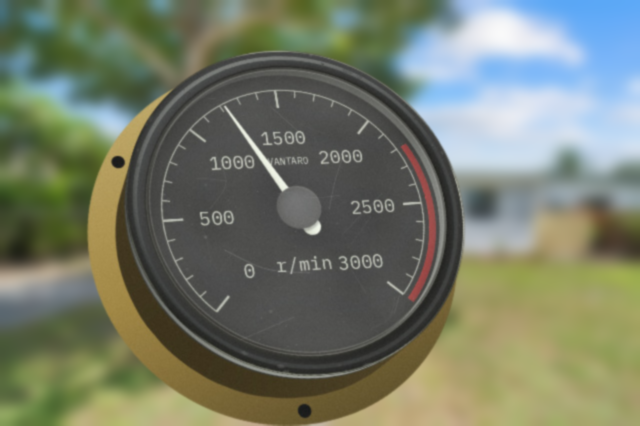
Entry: 1200rpm
